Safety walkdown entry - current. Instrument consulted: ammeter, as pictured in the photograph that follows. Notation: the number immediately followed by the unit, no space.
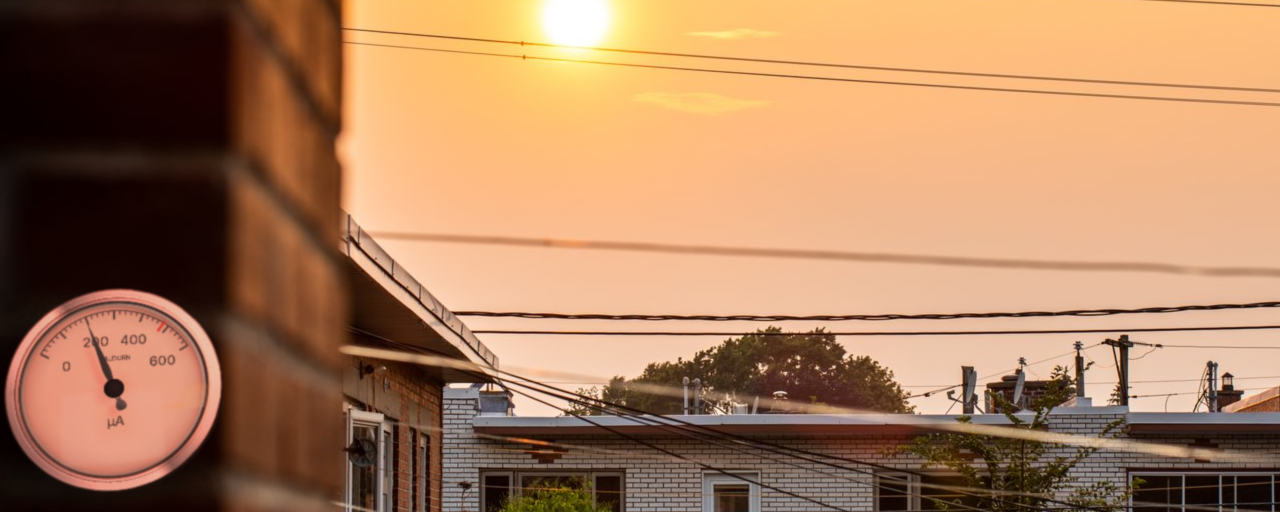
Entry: 200µA
